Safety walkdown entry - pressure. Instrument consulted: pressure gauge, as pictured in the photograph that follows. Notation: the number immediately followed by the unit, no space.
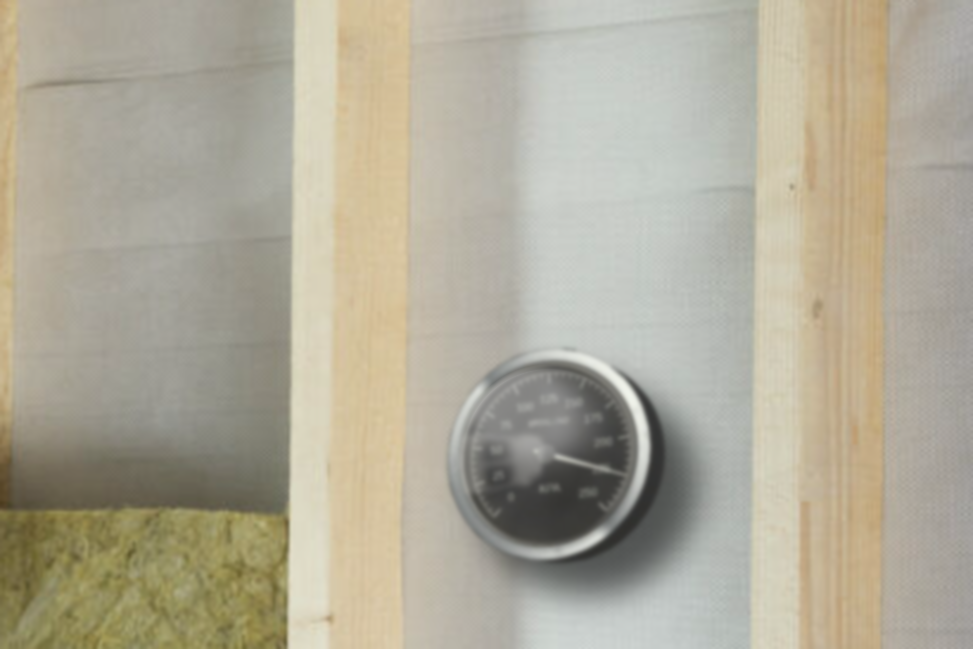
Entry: 225kPa
